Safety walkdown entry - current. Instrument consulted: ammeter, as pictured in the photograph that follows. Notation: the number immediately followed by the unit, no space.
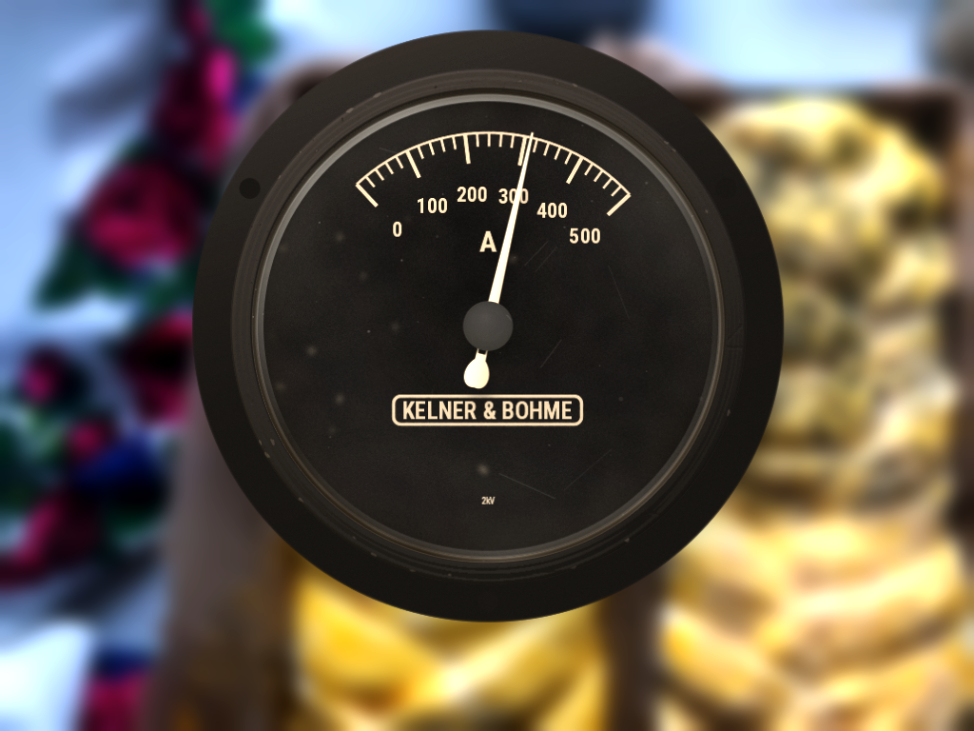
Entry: 310A
